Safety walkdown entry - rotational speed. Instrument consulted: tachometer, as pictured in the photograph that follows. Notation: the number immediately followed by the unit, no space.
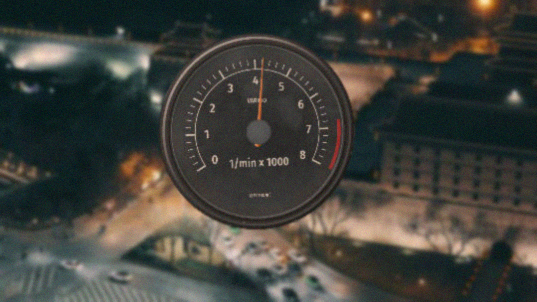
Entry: 4200rpm
